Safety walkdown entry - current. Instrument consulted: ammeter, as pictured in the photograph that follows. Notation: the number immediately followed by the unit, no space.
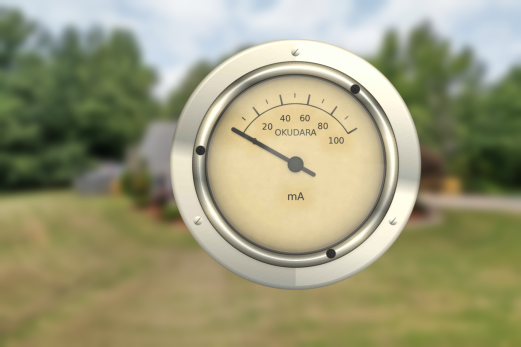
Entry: 0mA
